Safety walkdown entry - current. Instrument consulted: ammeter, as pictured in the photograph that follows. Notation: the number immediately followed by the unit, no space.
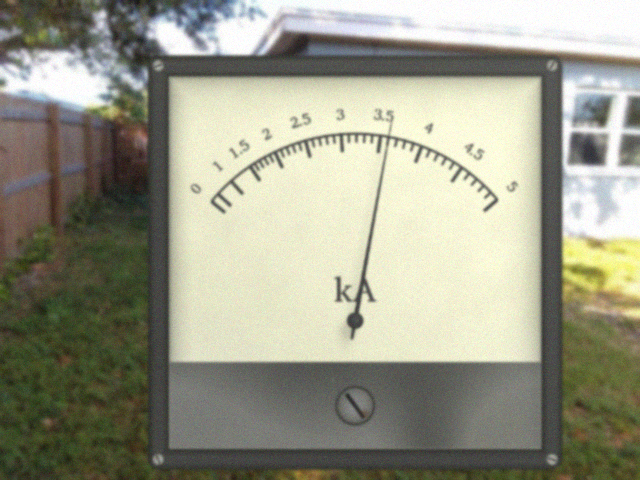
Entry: 3.6kA
